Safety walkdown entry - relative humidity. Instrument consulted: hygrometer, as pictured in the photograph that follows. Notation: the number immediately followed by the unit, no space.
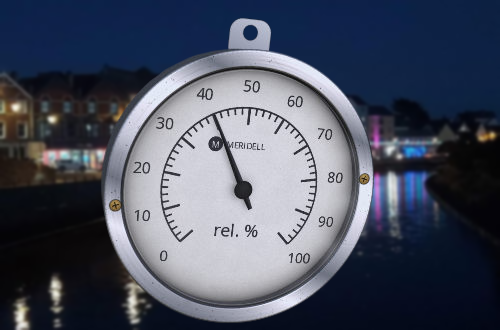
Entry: 40%
